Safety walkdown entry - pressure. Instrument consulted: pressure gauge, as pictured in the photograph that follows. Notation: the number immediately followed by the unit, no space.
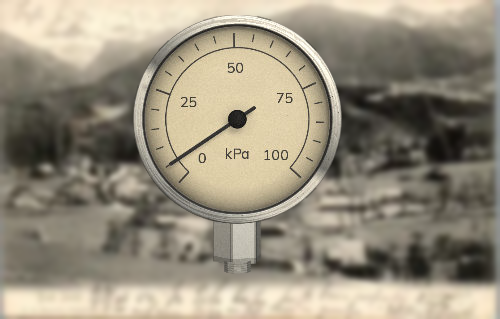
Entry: 5kPa
